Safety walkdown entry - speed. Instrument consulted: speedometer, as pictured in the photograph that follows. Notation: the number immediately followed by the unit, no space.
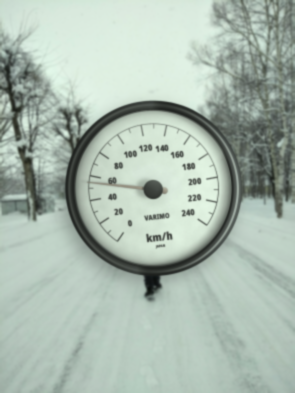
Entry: 55km/h
